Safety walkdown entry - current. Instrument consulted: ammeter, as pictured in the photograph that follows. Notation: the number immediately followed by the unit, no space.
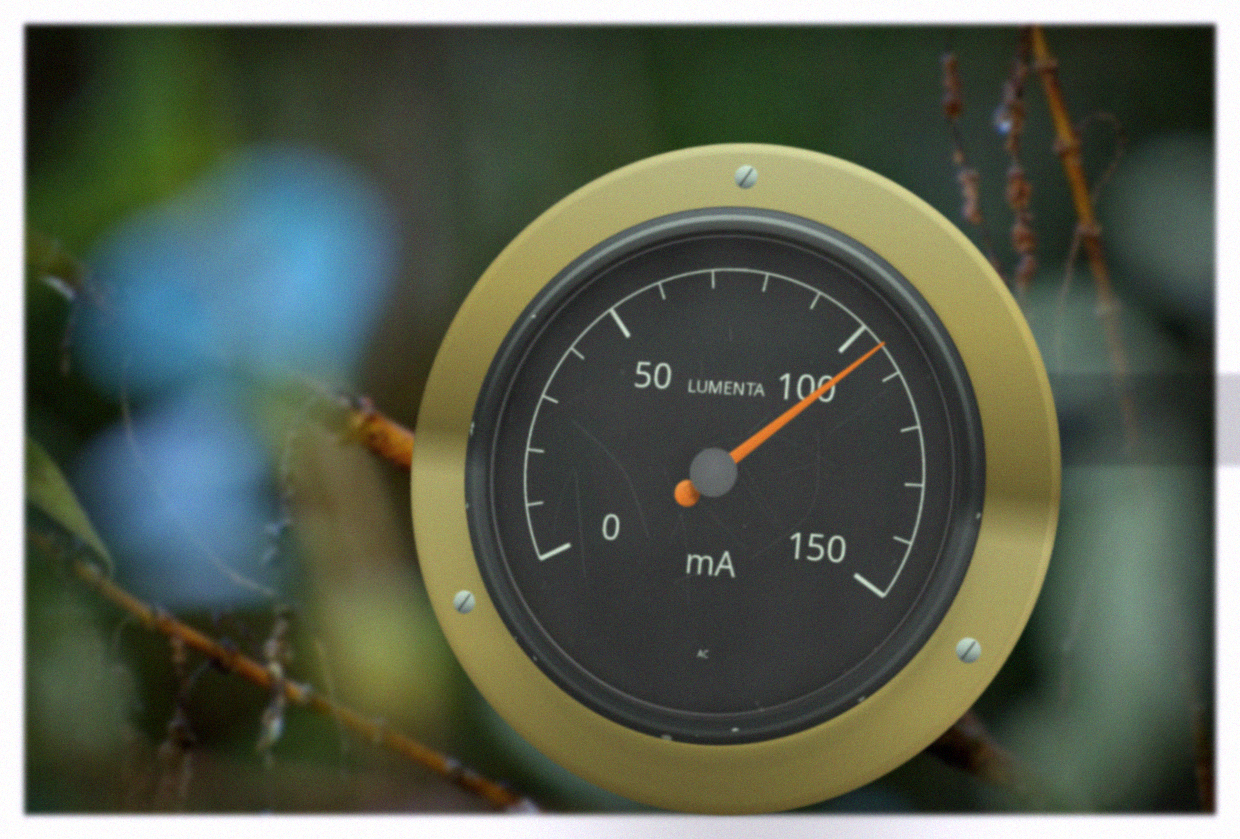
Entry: 105mA
